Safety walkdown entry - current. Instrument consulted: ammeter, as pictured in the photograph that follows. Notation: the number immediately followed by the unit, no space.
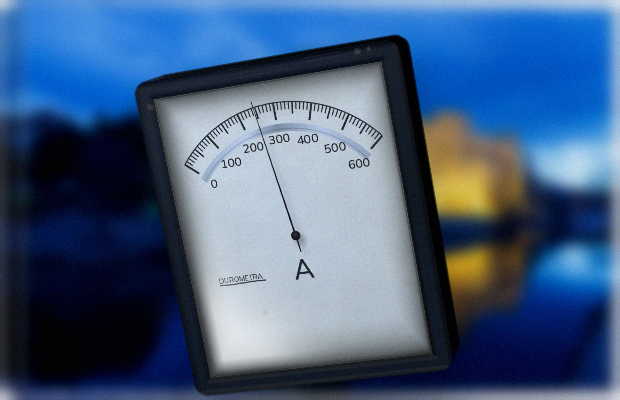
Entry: 250A
